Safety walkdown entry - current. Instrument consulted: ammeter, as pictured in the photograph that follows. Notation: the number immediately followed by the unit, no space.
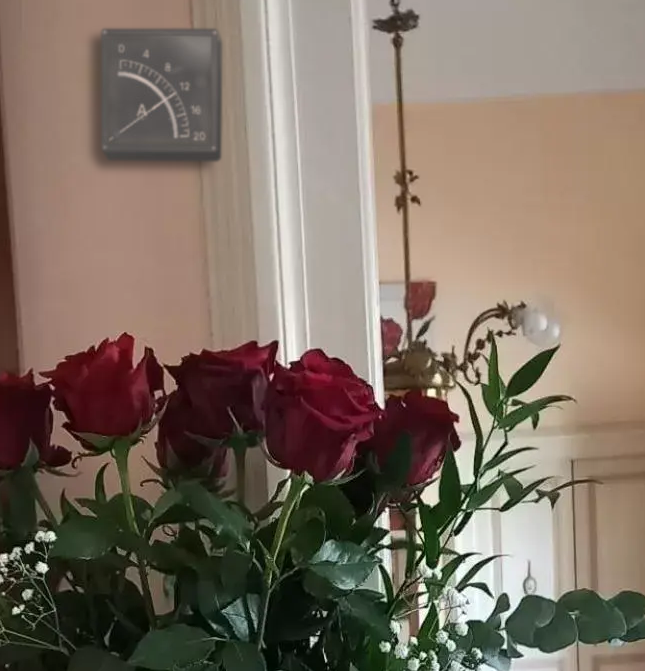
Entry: 12A
